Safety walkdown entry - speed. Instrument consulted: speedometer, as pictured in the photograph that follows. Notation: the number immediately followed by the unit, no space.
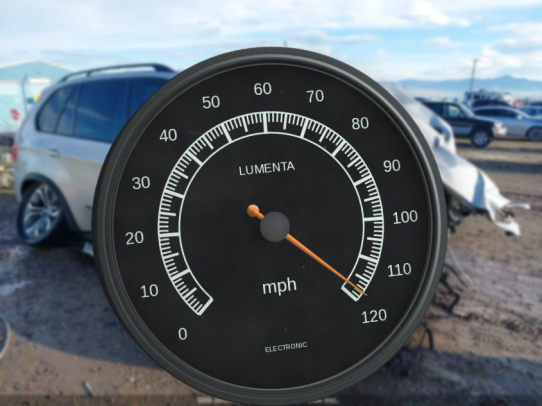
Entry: 118mph
